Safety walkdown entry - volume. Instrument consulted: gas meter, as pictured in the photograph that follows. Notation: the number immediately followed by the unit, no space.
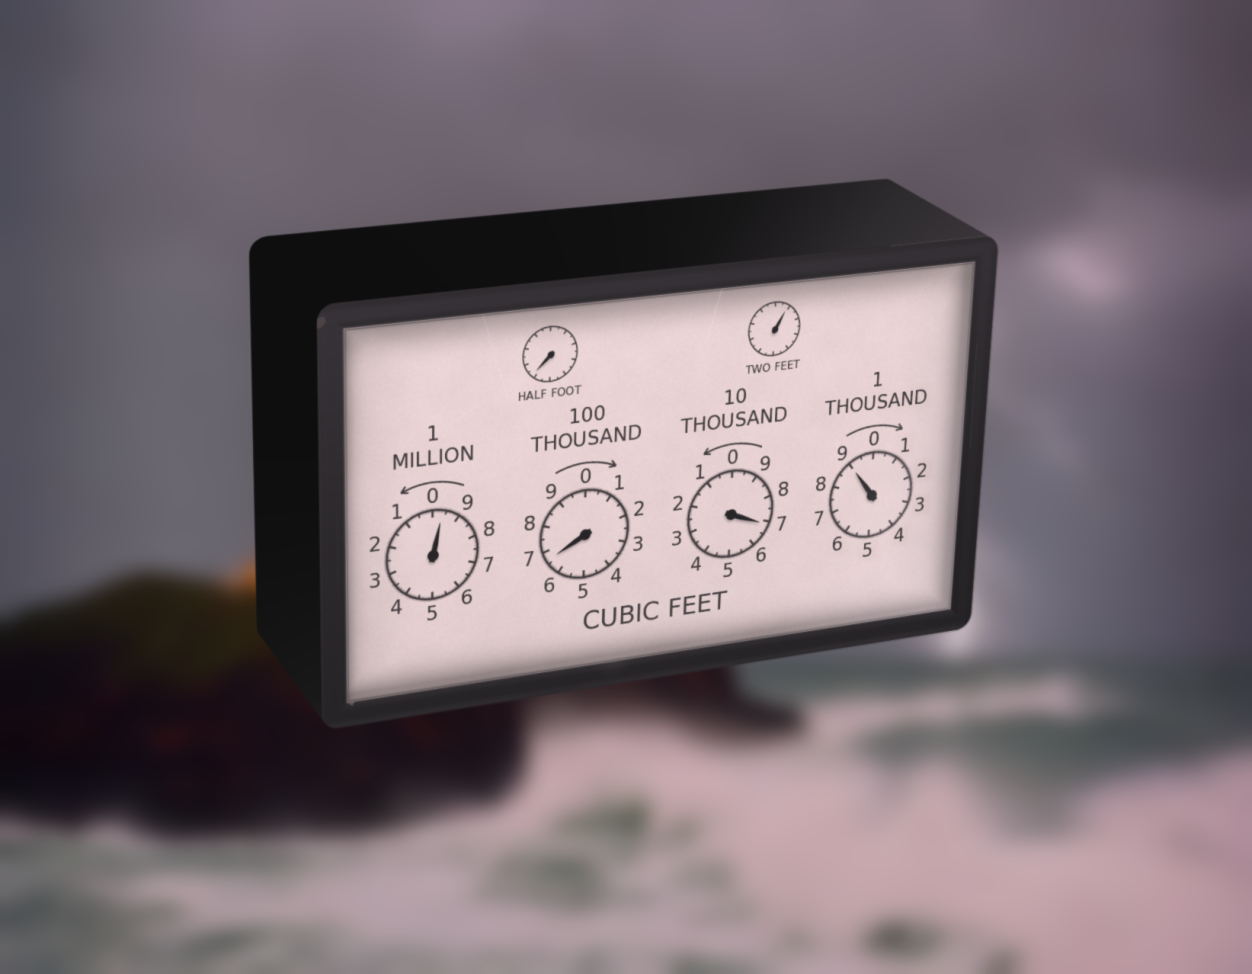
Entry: 966900ft³
